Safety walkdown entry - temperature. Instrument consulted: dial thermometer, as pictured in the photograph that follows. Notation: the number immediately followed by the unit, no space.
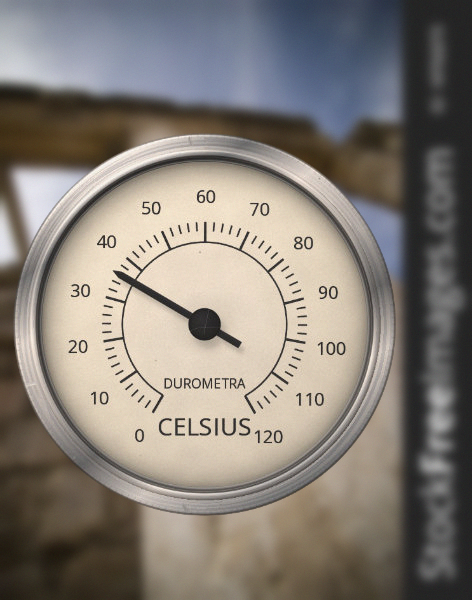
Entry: 36°C
